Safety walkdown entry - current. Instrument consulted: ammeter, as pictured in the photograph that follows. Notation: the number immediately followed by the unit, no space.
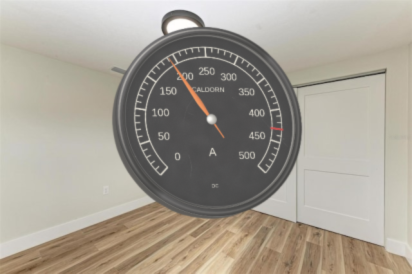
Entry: 190A
